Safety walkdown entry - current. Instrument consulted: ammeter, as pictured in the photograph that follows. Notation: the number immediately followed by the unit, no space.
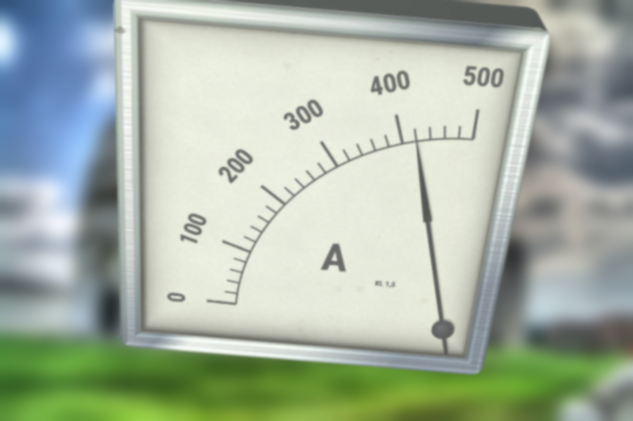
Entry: 420A
